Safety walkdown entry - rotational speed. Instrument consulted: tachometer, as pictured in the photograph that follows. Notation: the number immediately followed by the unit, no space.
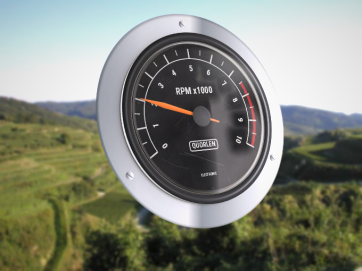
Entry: 2000rpm
